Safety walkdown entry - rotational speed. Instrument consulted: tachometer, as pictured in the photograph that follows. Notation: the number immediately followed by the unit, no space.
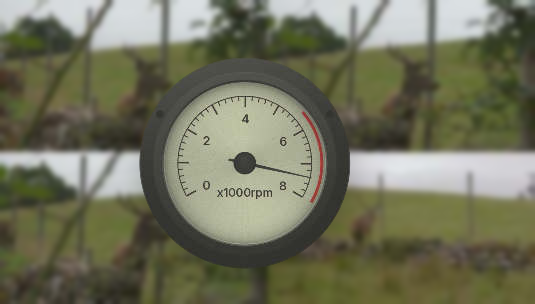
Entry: 7400rpm
